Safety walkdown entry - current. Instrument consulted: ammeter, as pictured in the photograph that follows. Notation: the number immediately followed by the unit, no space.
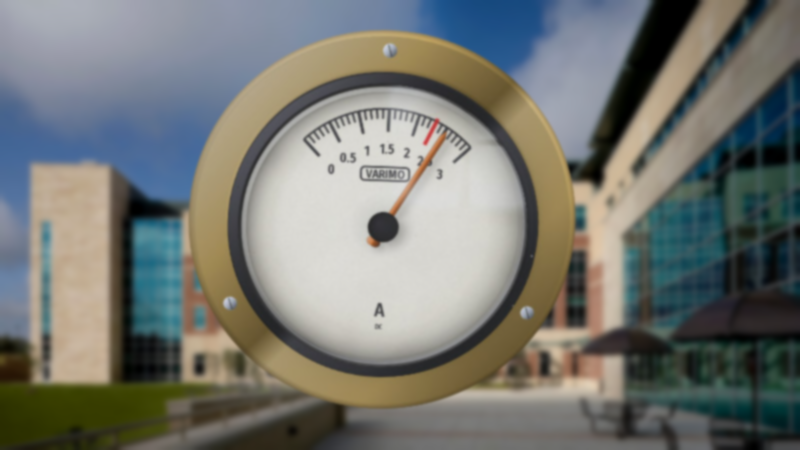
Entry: 2.5A
